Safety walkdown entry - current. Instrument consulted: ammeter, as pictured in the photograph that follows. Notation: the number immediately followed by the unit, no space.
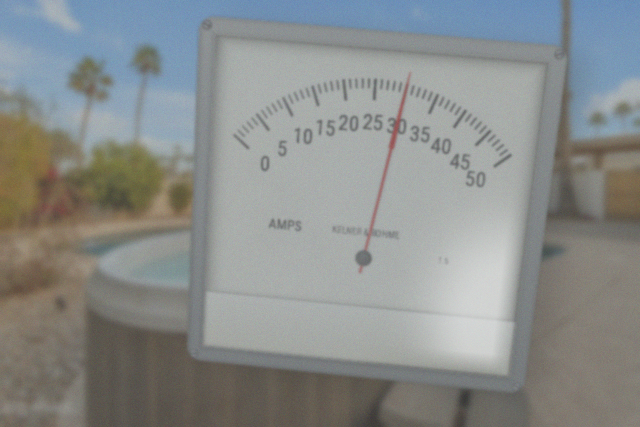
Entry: 30A
